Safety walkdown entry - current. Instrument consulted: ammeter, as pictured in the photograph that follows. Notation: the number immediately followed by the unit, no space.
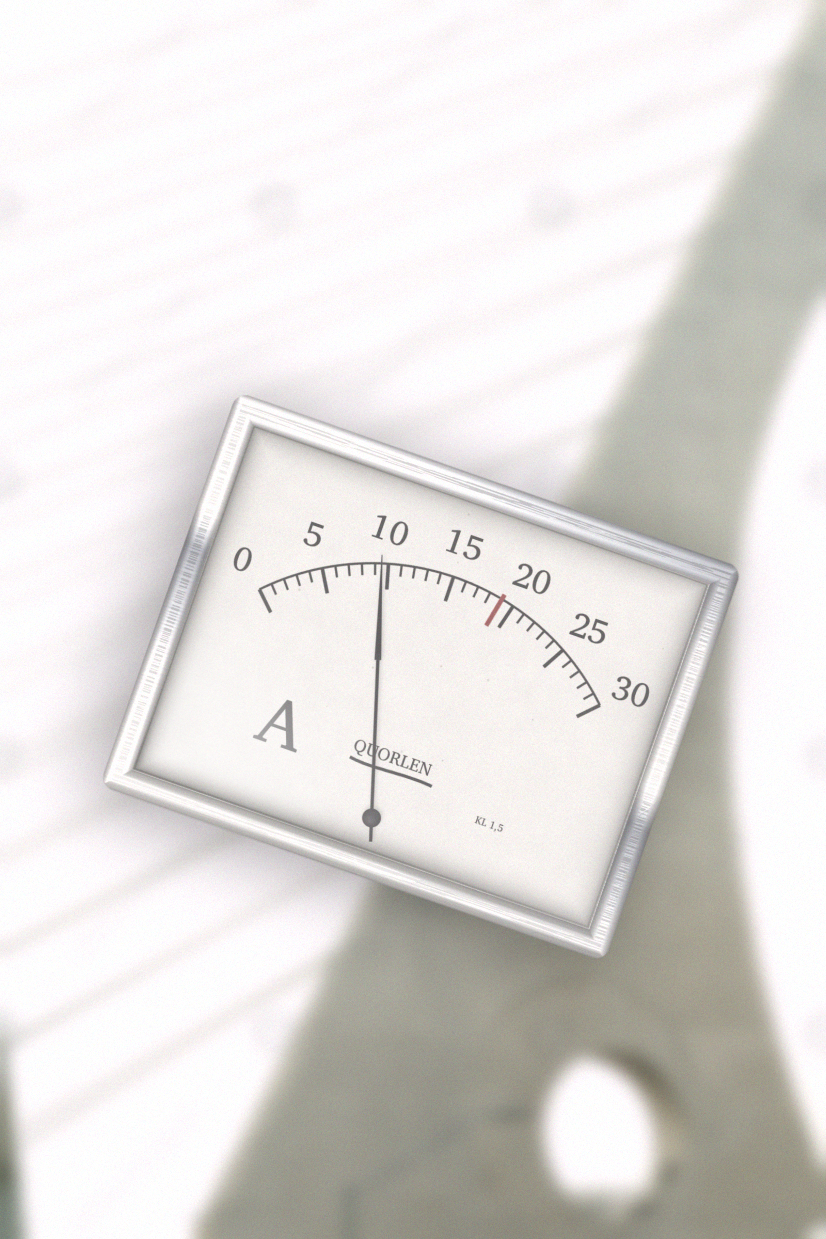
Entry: 9.5A
